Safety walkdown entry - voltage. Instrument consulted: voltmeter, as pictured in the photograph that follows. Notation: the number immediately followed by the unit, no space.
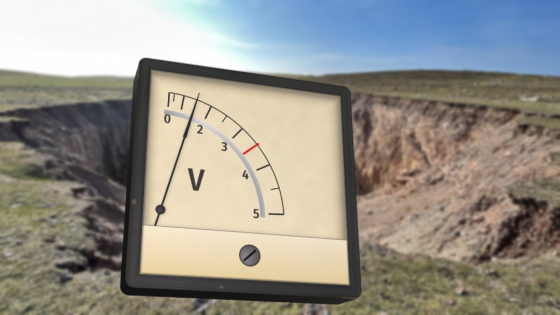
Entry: 1.5V
